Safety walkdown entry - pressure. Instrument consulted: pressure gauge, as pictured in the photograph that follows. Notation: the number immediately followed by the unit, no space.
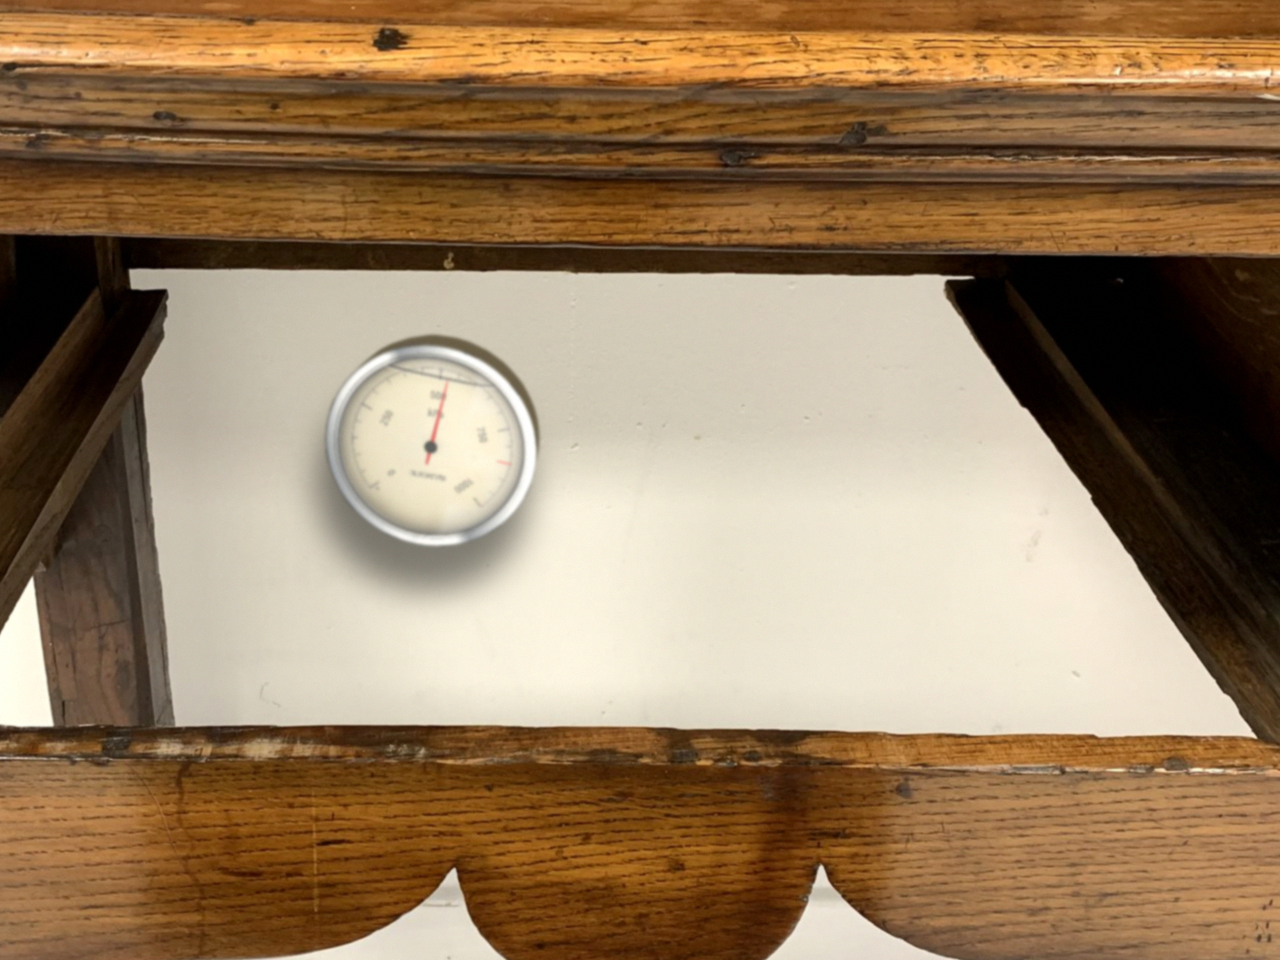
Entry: 525kPa
